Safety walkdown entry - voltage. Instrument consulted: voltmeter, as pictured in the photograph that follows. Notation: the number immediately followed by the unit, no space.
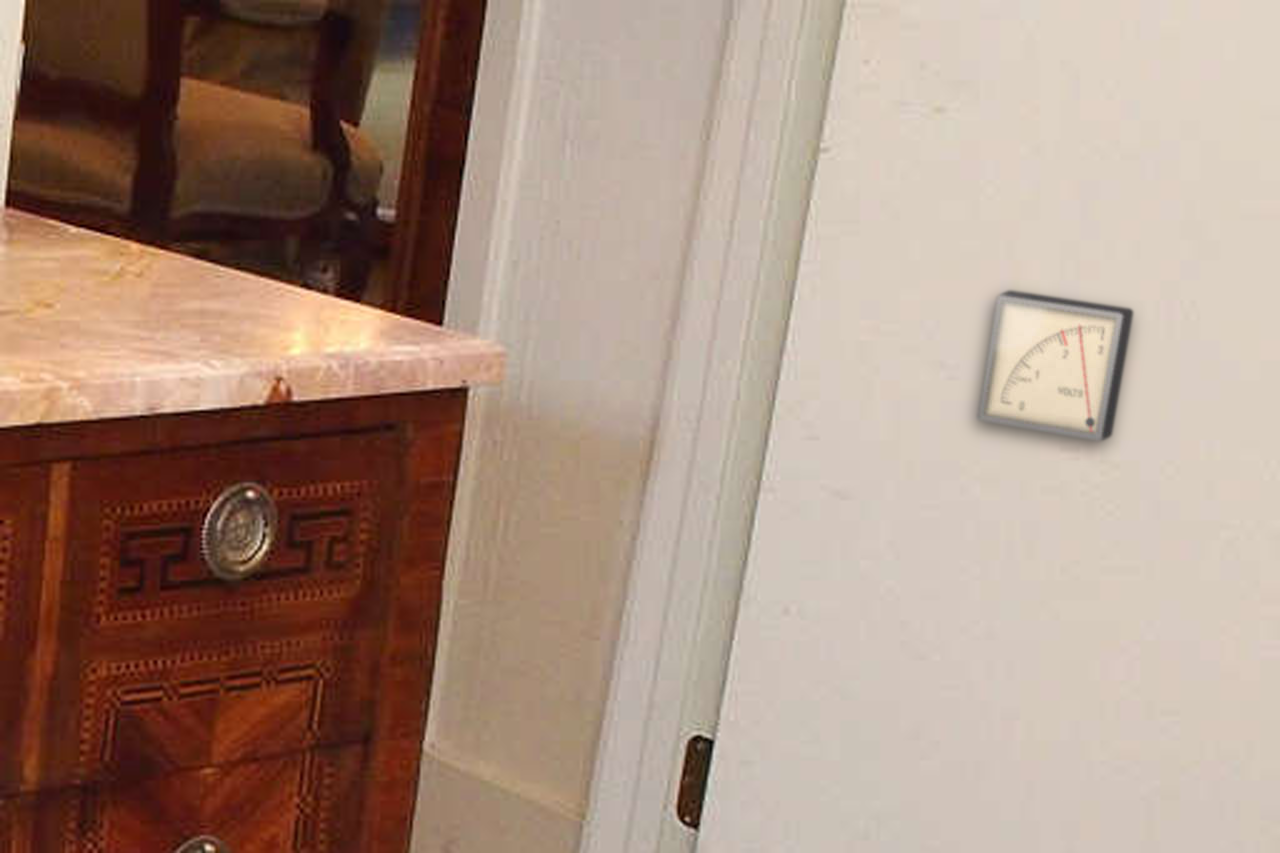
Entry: 2.5V
